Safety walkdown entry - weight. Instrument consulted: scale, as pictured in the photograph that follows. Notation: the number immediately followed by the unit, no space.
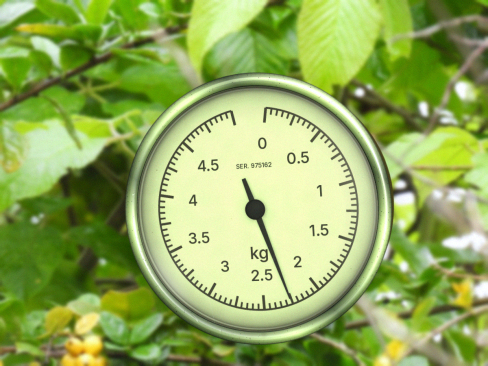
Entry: 2.25kg
